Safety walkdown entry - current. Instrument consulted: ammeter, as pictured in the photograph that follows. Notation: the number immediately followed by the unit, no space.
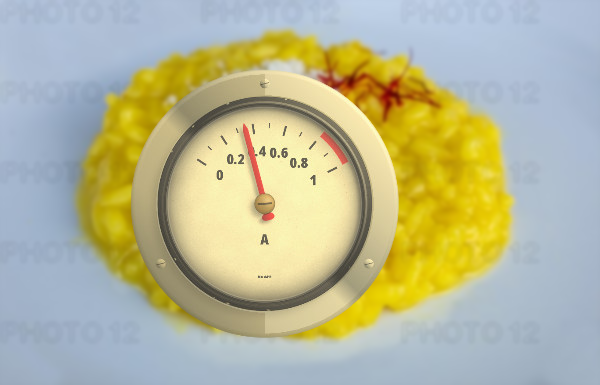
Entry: 0.35A
